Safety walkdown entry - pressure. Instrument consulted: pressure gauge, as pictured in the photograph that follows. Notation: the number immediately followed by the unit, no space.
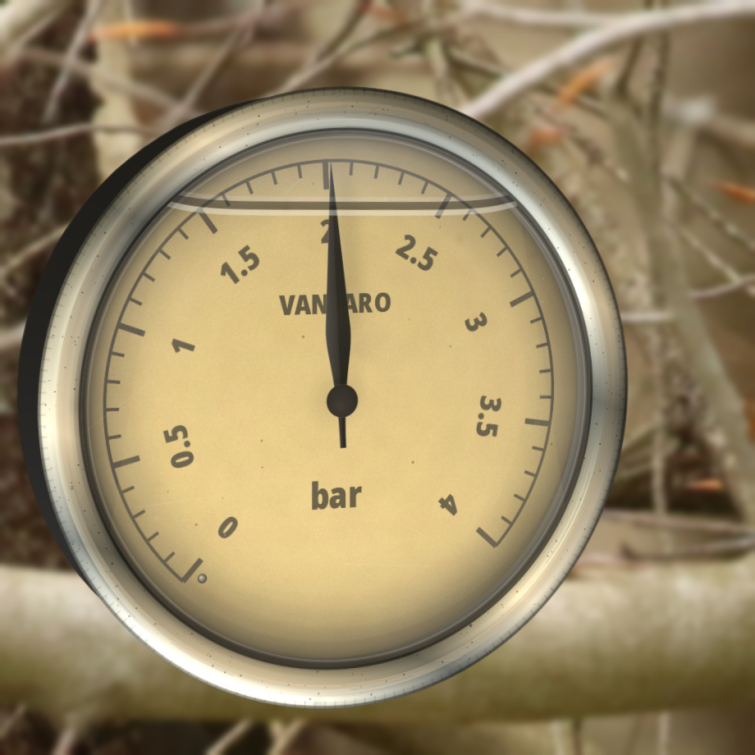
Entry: 2bar
